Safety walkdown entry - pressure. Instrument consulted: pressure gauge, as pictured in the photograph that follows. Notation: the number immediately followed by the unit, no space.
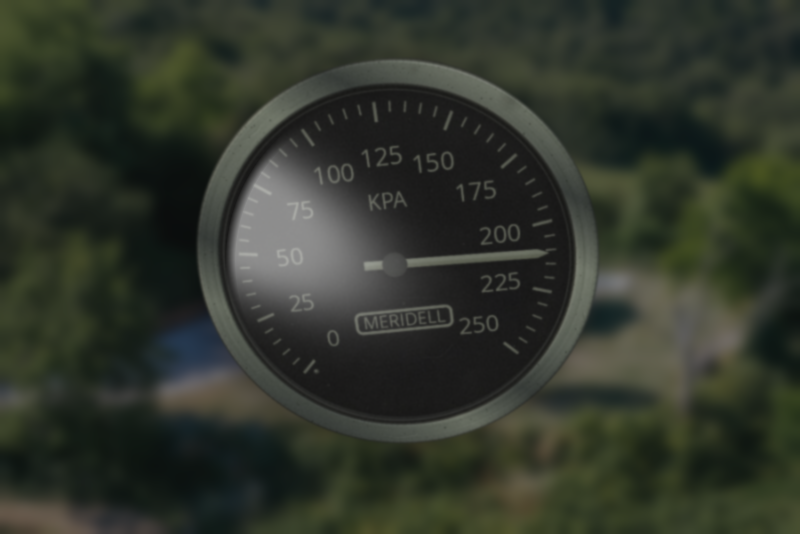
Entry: 210kPa
